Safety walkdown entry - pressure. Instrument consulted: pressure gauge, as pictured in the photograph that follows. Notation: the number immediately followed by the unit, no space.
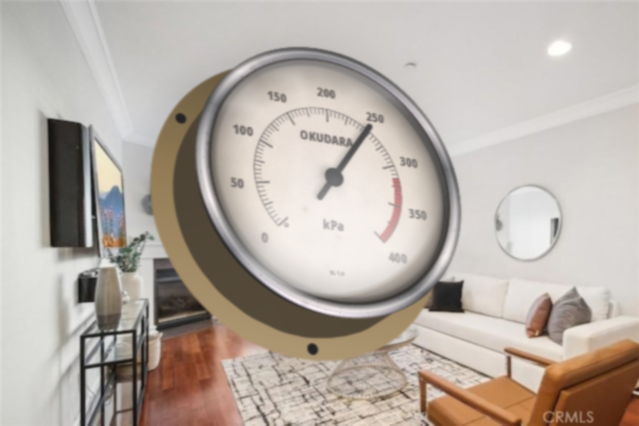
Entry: 250kPa
